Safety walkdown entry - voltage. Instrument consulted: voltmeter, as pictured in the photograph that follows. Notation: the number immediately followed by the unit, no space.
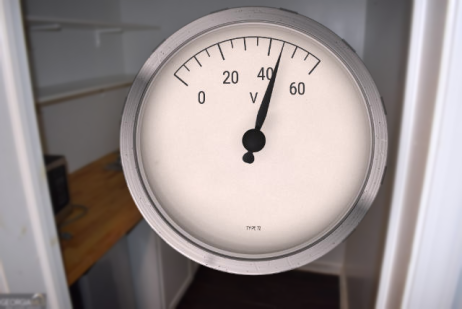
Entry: 45V
